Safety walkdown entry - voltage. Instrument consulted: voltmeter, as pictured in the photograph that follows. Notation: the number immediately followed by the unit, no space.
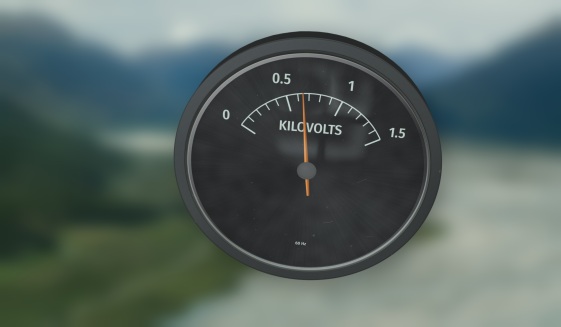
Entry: 0.65kV
